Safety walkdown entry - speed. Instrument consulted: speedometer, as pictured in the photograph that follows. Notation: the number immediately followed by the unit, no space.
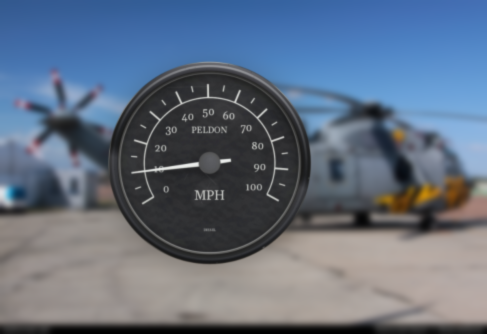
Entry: 10mph
